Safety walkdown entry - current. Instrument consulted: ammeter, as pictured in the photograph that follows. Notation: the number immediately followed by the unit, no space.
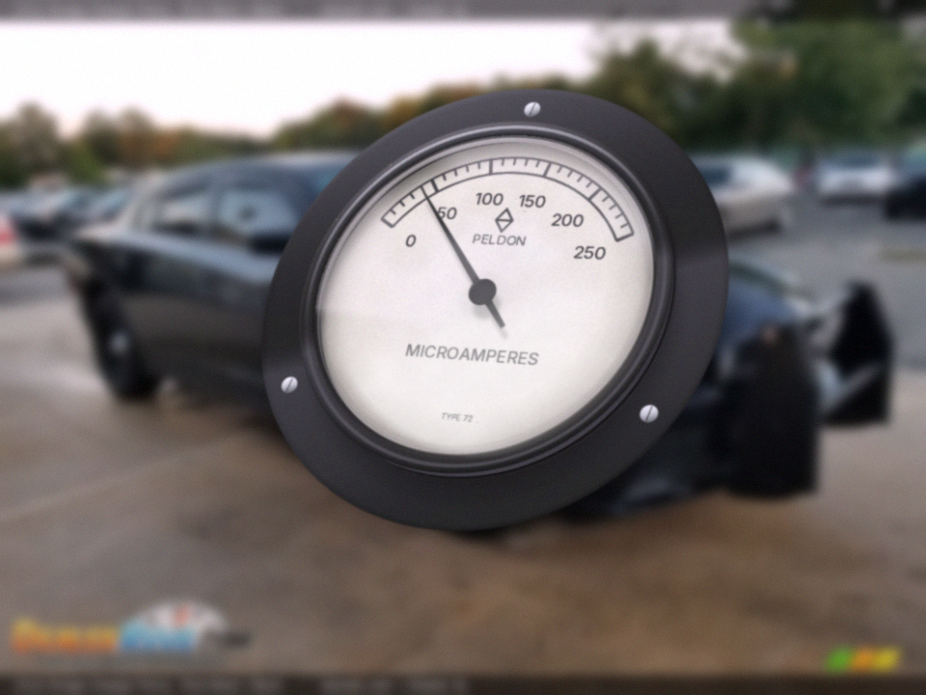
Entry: 40µA
